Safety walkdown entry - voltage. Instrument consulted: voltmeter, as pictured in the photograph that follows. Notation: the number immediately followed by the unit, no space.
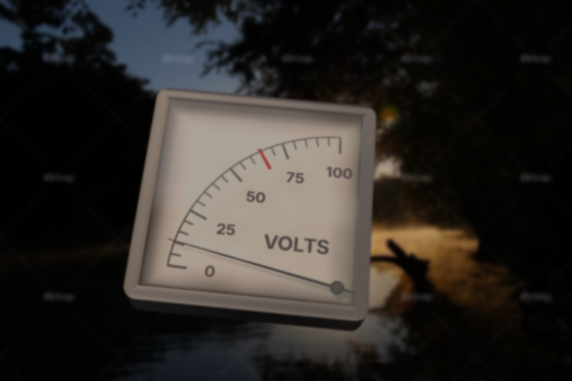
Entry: 10V
